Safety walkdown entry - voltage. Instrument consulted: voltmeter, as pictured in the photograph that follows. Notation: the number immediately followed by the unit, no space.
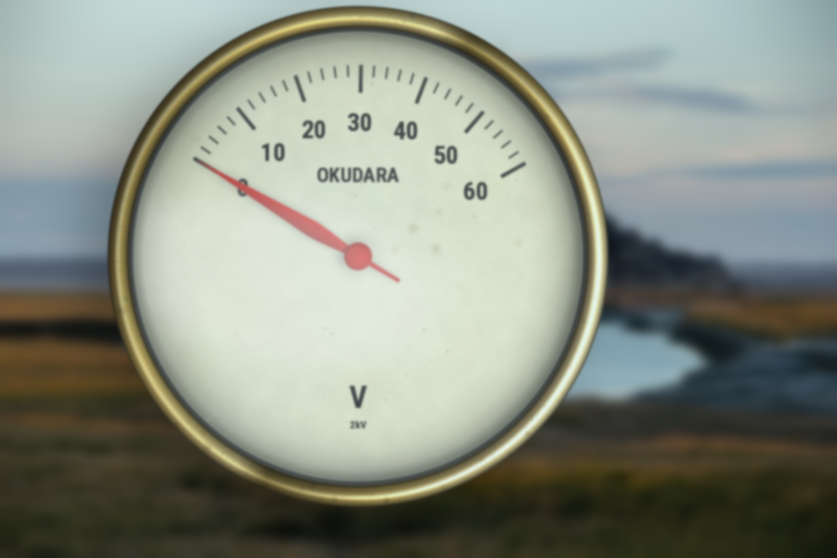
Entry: 0V
